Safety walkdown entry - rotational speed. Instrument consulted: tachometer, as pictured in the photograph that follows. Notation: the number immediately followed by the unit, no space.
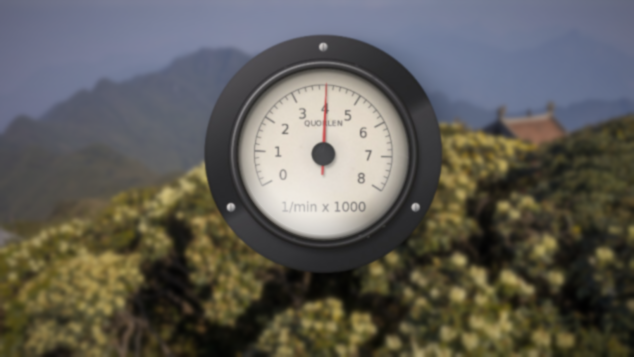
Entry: 4000rpm
